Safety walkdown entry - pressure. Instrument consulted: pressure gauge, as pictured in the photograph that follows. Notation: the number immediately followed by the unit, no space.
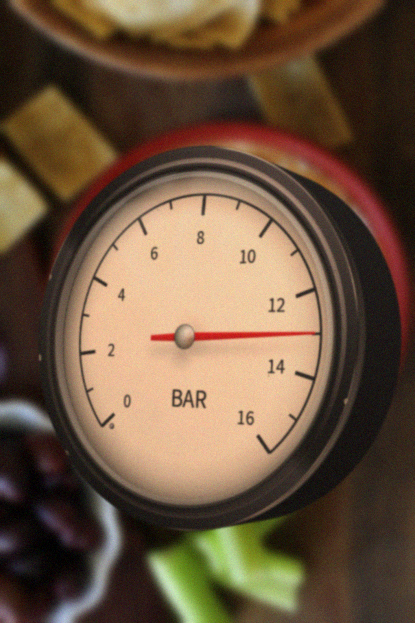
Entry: 13bar
